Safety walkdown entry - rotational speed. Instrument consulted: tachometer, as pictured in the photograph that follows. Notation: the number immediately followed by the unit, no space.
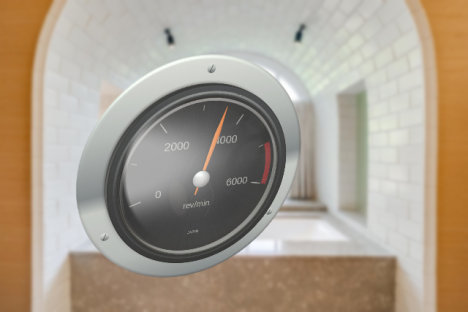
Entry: 3500rpm
